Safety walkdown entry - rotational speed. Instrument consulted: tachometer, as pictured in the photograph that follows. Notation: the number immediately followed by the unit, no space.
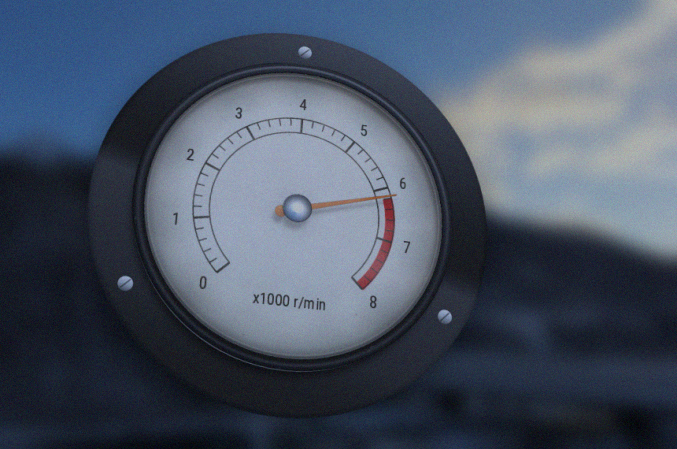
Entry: 6200rpm
